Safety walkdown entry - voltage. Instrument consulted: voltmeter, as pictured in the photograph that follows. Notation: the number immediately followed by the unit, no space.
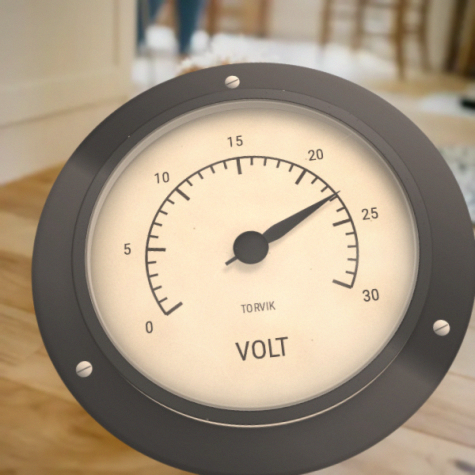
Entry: 23V
